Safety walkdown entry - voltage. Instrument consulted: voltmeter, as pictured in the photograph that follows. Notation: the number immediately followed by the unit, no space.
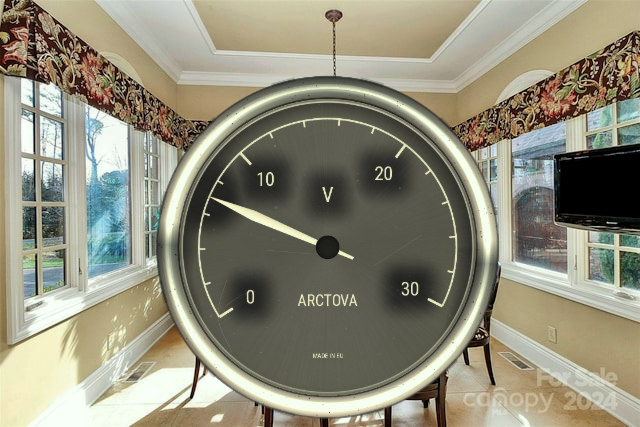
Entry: 7V
